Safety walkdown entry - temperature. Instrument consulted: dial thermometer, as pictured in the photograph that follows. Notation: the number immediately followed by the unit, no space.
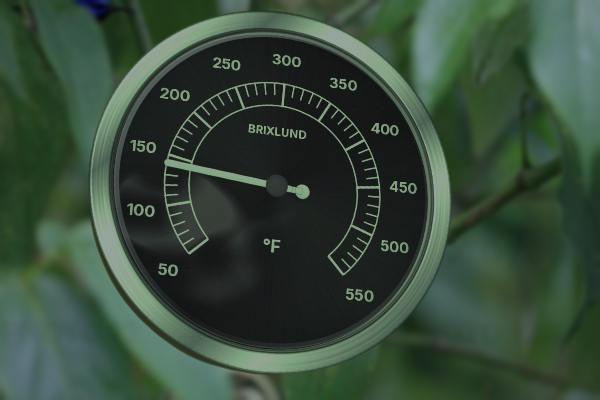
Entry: 140°F
